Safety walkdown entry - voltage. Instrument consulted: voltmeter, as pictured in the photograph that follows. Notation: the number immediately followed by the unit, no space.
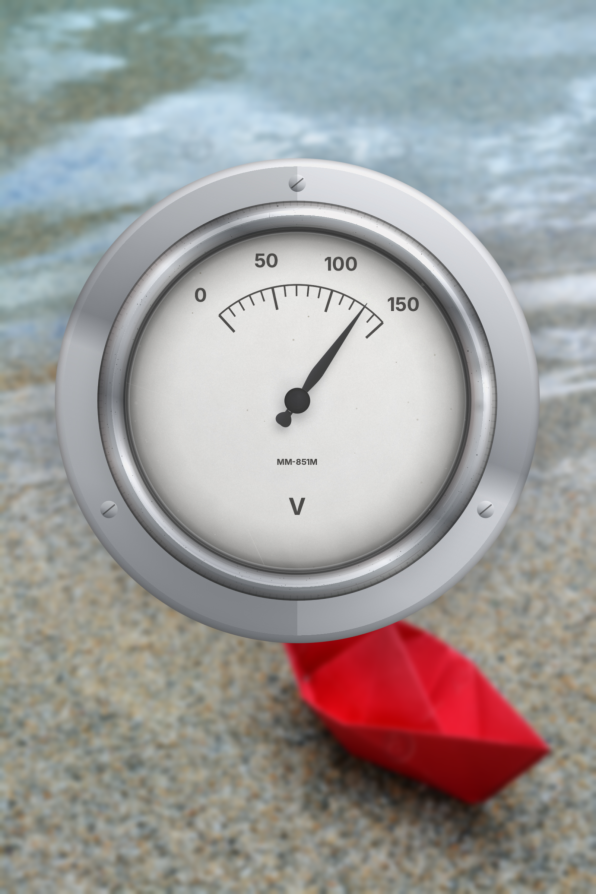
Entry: 130V
